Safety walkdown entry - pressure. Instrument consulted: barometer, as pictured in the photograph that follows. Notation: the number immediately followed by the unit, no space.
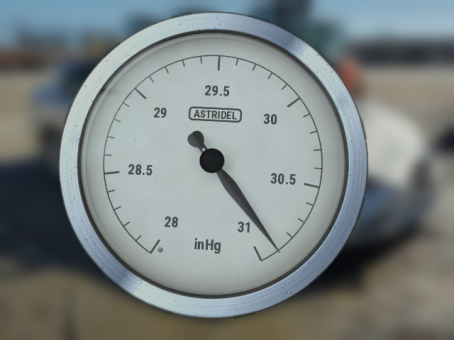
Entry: 30.9inHg
